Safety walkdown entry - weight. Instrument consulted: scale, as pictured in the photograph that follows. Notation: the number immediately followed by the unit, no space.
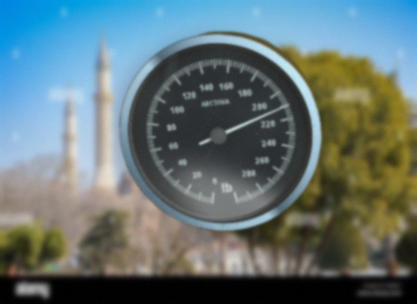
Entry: 210lb
